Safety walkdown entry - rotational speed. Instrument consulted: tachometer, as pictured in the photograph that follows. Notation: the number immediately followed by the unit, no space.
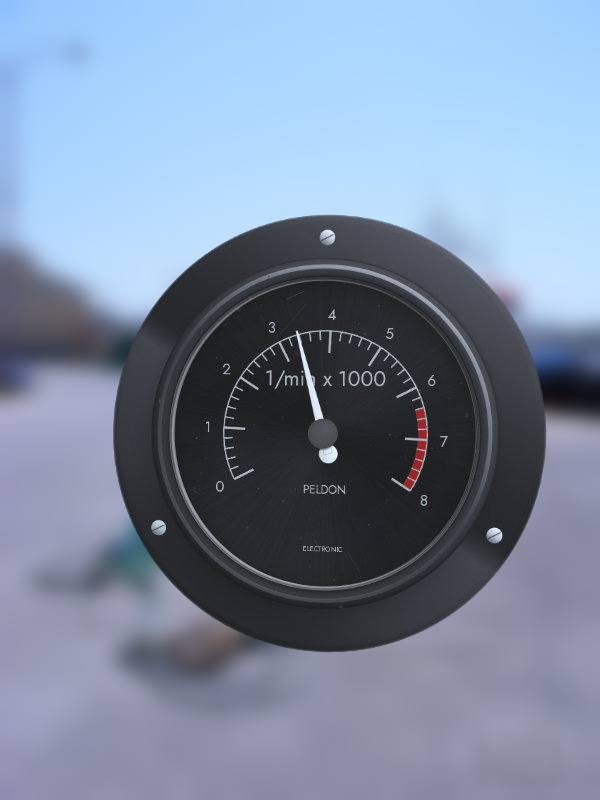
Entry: 3400rpm
